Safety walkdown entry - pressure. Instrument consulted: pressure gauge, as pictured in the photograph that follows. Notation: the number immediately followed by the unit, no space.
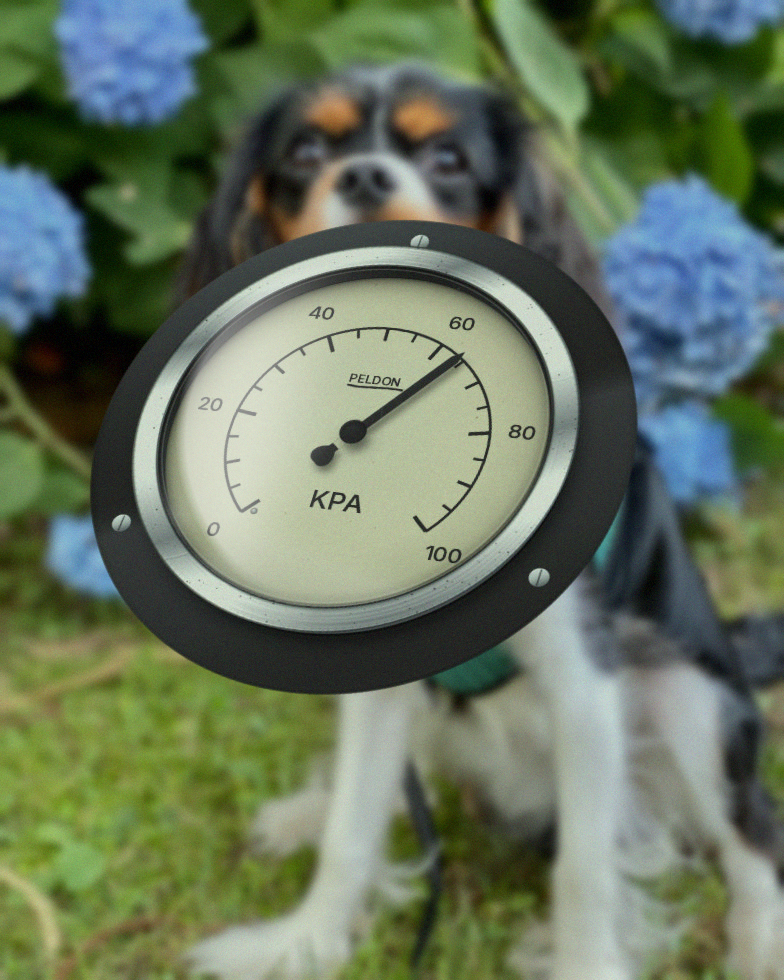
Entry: 65kPa
